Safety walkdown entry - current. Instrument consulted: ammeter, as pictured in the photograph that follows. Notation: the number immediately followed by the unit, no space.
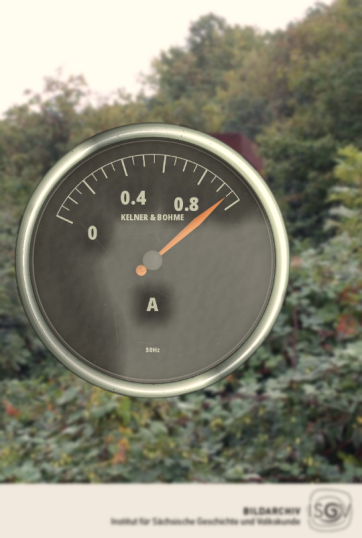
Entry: 0.95A
